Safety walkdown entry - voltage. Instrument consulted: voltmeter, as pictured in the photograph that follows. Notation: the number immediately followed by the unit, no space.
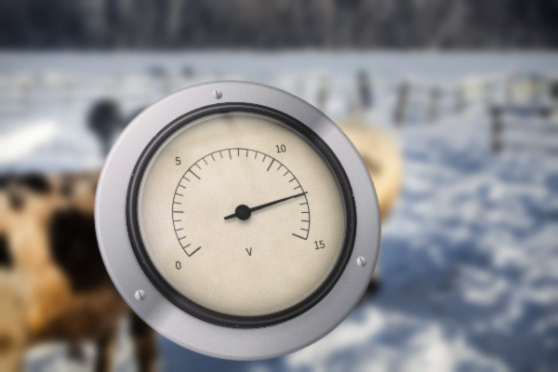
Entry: 12.5V
